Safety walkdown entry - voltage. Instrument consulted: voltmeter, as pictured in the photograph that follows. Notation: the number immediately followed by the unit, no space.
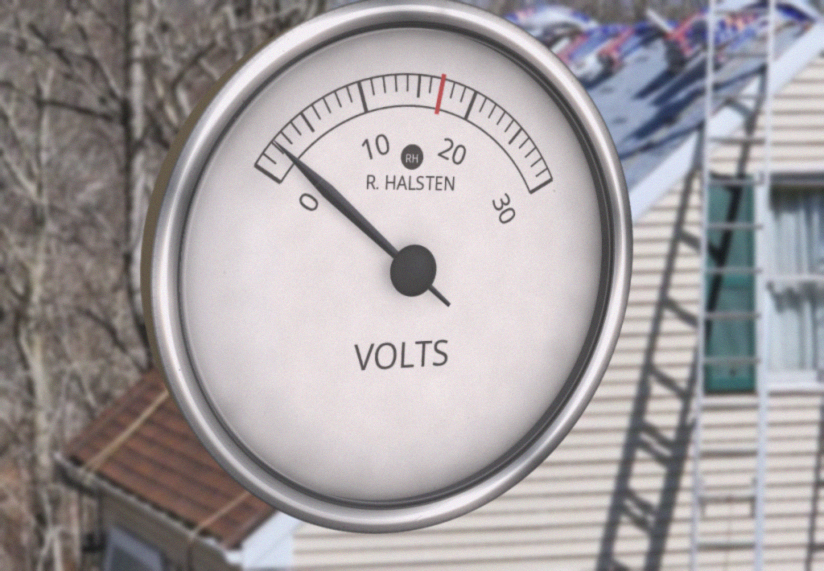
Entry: 2V
